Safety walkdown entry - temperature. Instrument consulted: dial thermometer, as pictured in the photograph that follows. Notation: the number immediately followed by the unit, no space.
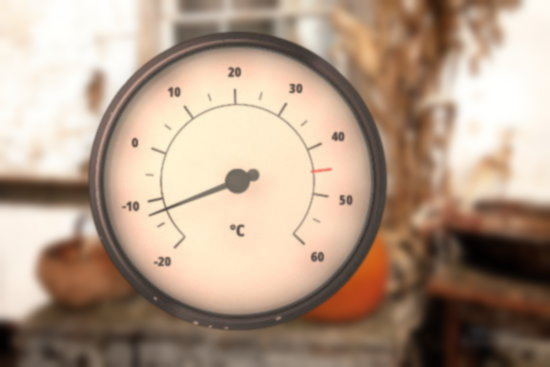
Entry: -12.5°C
